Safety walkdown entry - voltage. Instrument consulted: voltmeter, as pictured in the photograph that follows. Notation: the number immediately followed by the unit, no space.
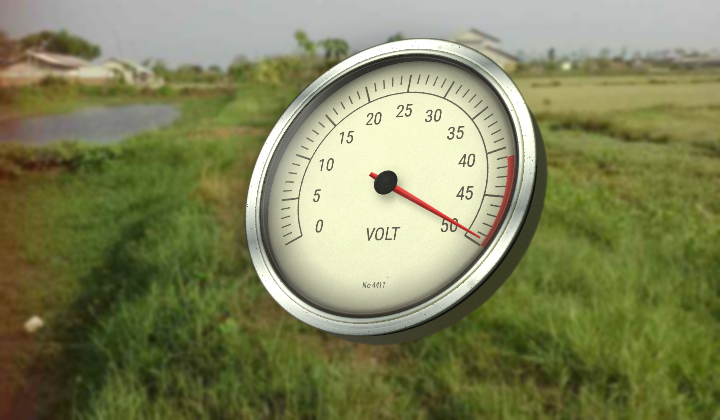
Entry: 49.5V
